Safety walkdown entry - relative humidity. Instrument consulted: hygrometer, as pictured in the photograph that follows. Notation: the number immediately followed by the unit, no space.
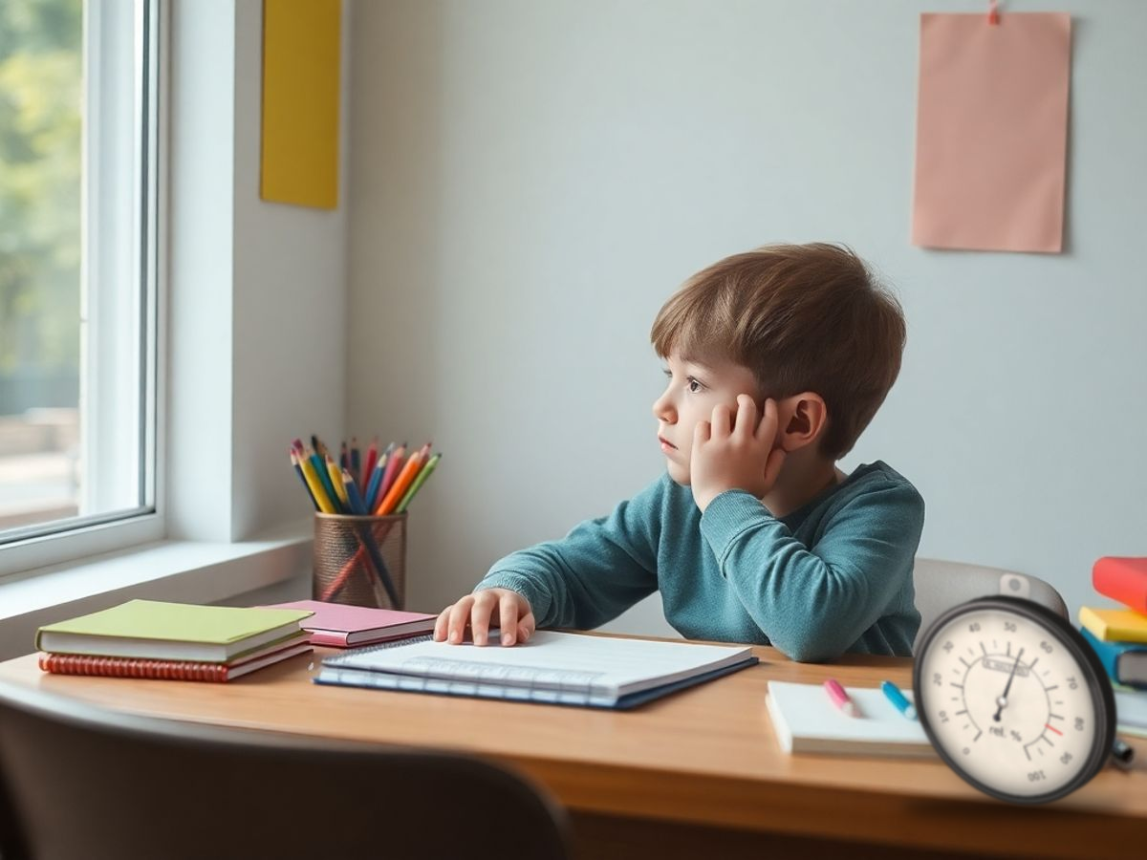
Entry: 55%
